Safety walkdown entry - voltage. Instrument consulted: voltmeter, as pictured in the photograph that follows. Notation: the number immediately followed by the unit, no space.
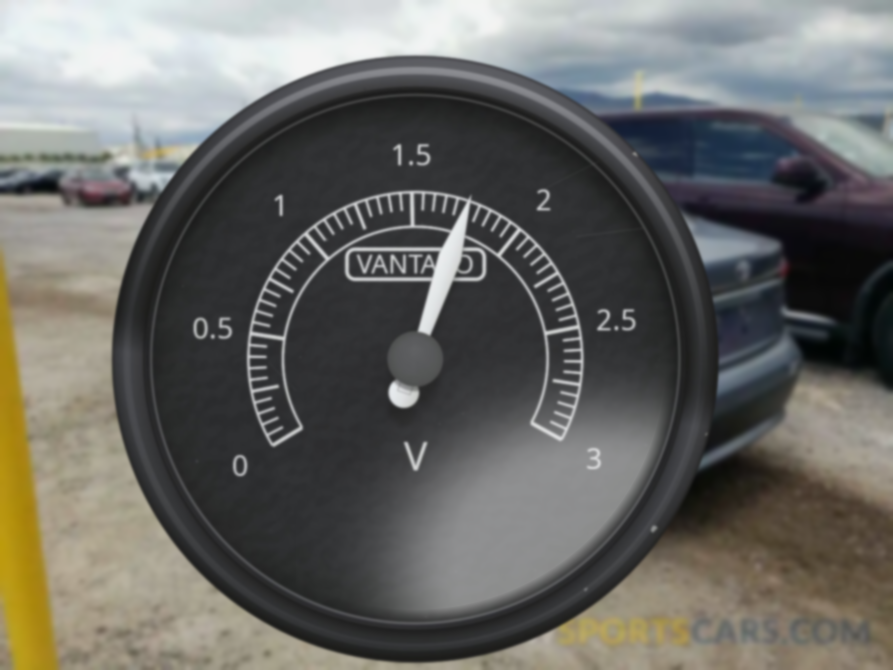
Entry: 1.75V
